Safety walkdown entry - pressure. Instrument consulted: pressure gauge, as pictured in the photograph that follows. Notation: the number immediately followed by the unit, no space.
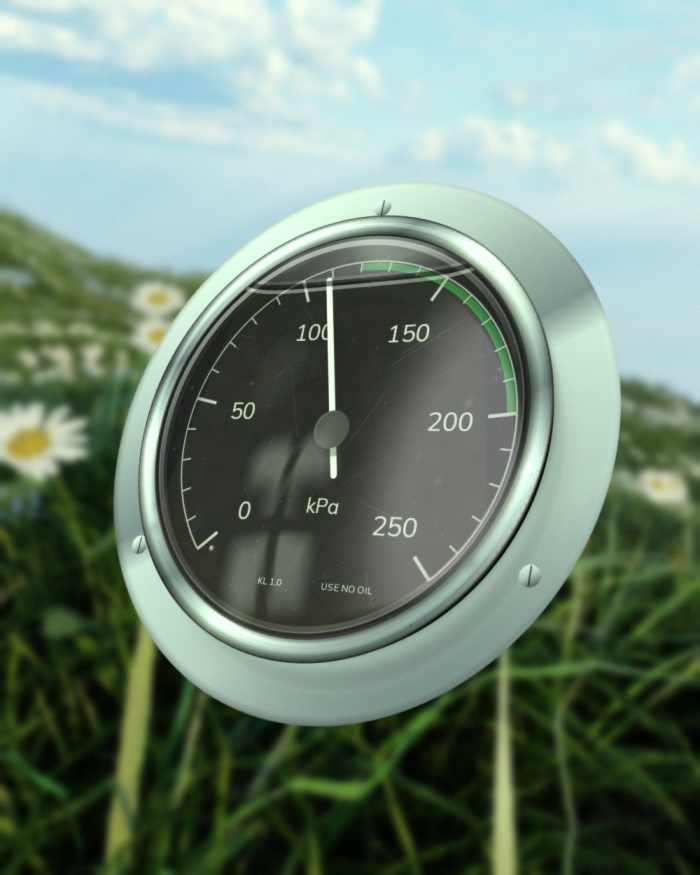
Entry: 110kPa
